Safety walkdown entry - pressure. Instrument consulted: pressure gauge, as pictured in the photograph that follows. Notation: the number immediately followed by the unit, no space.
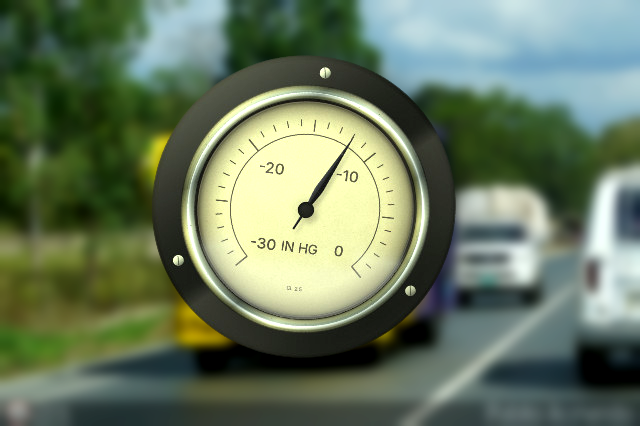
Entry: -12inHg
